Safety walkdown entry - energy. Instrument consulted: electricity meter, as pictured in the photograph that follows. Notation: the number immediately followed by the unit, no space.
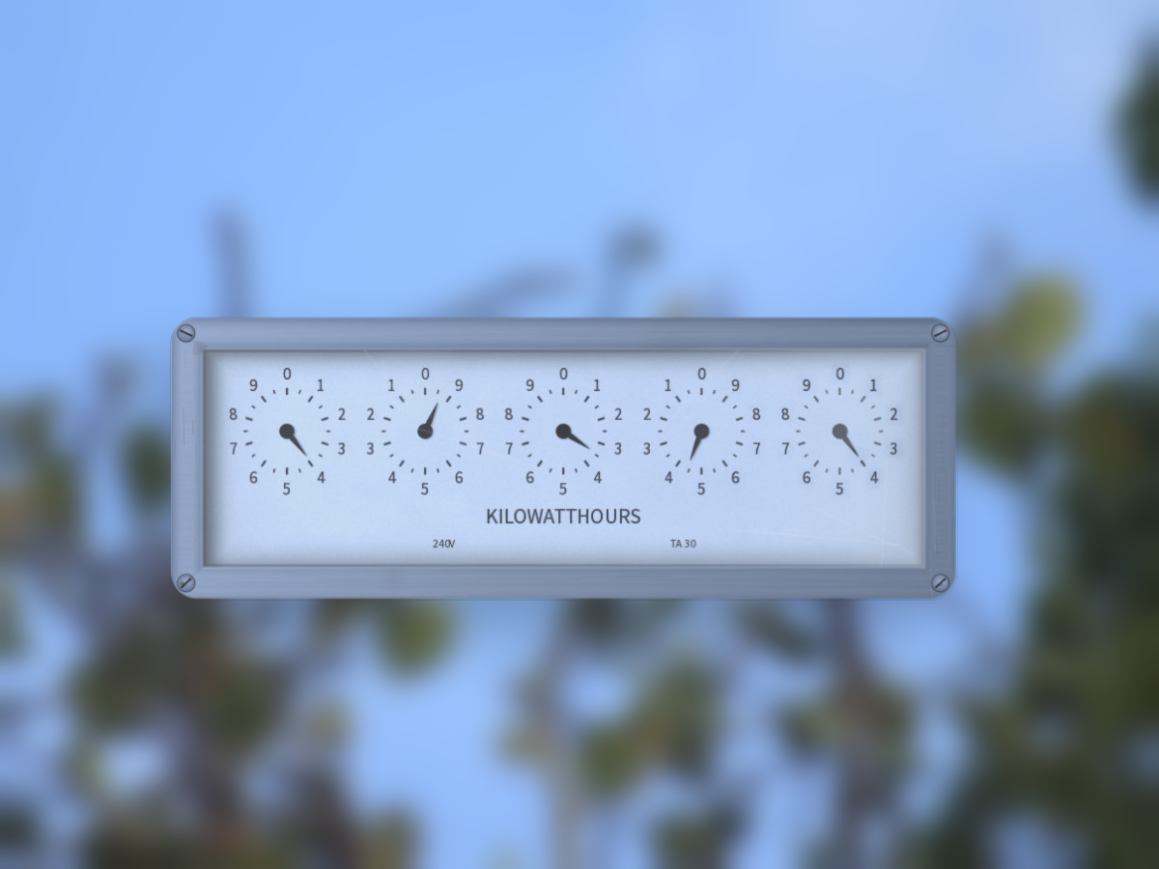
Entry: 39344kWh
